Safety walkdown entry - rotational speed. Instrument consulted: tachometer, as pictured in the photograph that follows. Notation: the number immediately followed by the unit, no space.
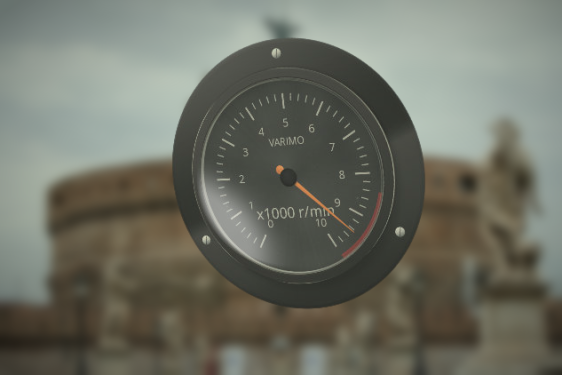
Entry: 9400rpm
